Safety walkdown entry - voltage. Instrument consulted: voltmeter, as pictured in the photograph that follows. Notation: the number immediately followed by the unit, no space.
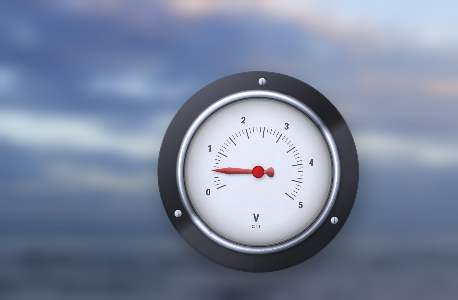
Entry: 0.5V
